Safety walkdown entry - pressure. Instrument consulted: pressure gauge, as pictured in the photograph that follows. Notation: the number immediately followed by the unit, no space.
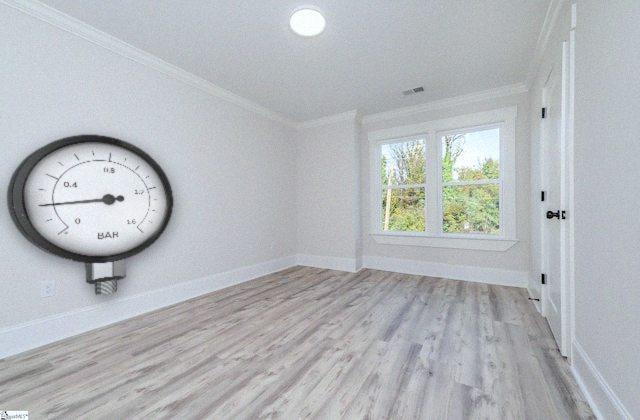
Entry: 0.2bar
